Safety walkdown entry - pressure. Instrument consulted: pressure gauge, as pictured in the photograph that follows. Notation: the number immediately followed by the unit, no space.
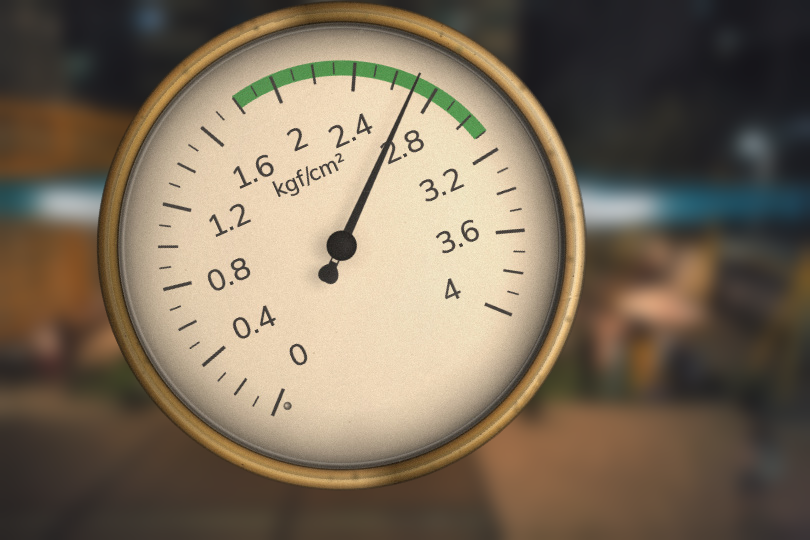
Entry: 2.7kg/cm²
